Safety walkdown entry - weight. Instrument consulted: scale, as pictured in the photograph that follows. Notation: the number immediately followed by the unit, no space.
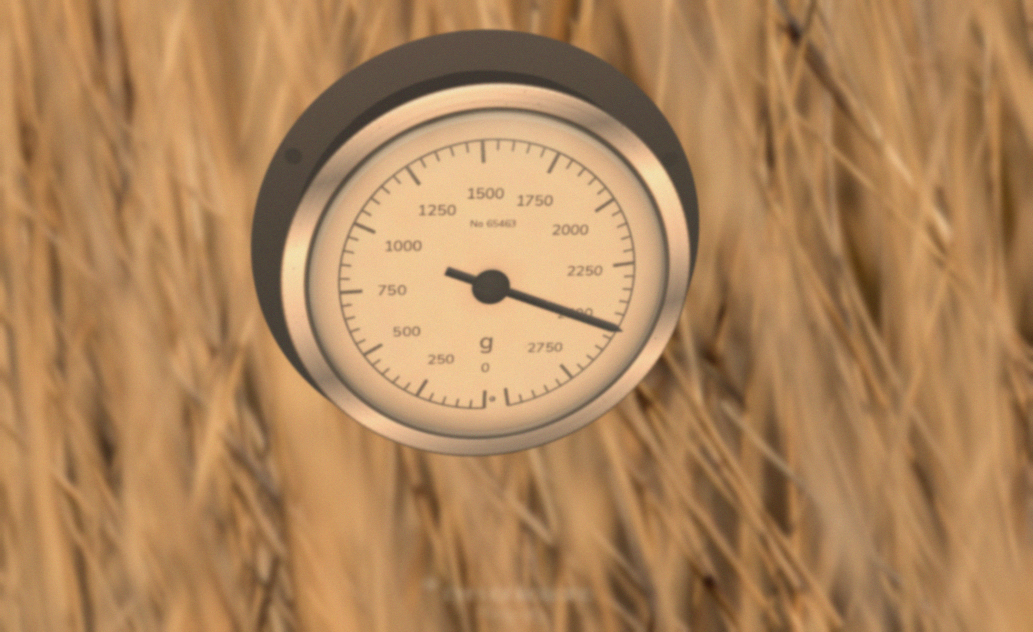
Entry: 2500g
